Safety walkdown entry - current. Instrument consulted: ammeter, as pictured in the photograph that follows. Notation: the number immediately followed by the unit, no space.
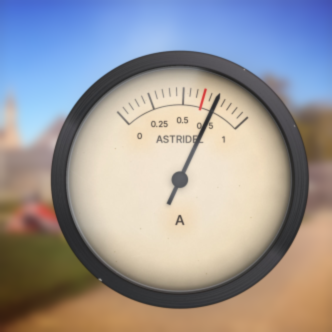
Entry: 0.75A
